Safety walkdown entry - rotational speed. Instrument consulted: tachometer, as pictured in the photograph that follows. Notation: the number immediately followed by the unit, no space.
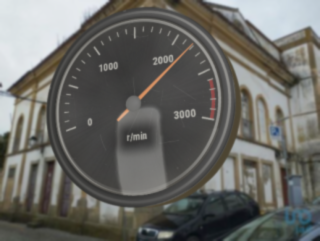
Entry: 2200rpm
